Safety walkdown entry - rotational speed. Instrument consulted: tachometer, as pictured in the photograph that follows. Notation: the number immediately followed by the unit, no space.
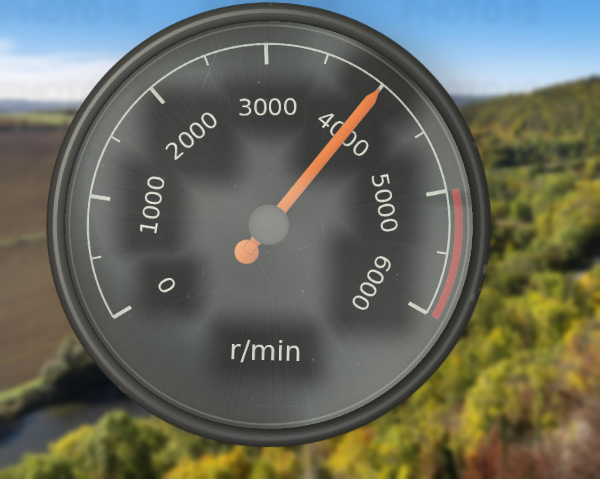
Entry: 4000rpm
